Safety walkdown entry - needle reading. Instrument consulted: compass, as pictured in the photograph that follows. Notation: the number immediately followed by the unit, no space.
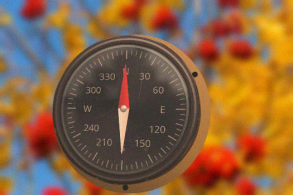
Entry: 0°
